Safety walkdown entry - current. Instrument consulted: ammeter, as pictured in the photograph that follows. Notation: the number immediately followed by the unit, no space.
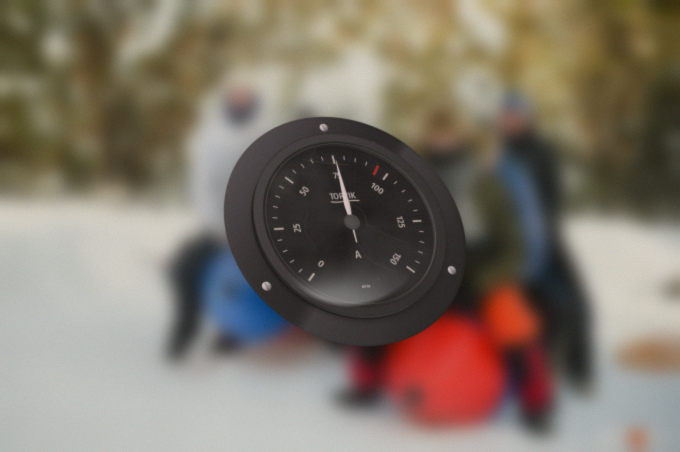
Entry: 75A
